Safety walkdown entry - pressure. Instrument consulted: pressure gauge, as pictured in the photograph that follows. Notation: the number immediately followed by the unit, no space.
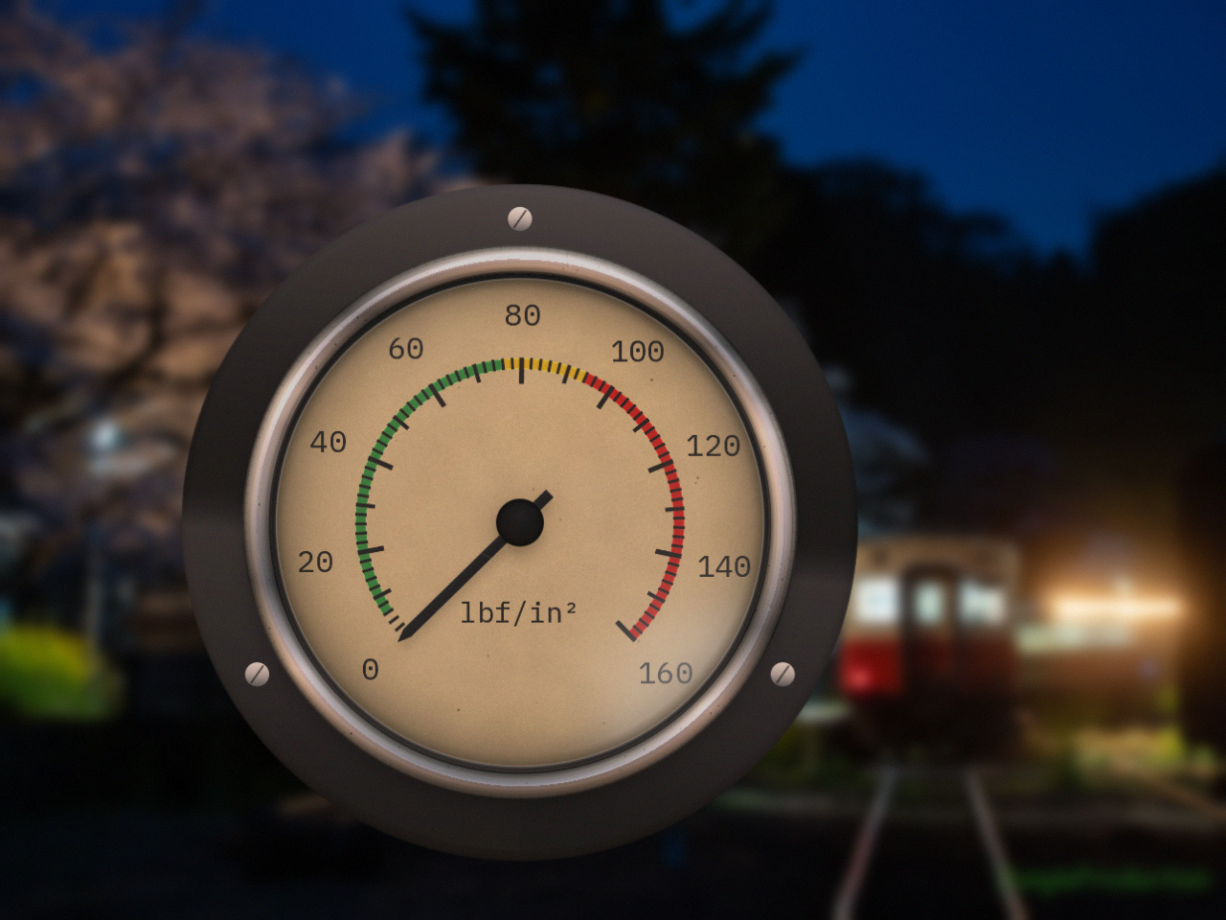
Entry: 0psi
